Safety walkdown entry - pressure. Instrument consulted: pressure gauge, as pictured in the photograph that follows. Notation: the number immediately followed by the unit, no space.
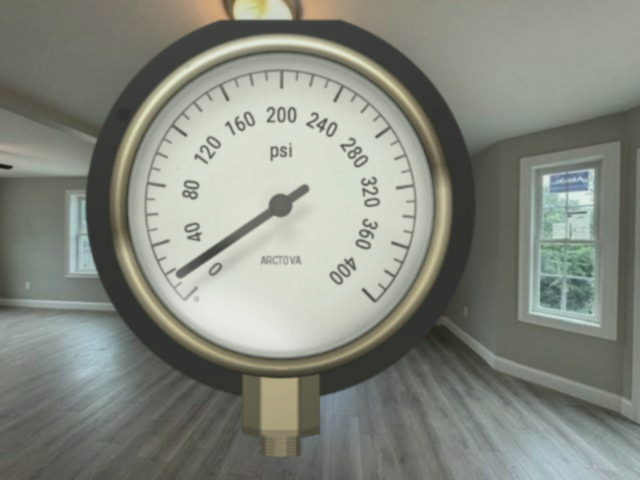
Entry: 15psi
